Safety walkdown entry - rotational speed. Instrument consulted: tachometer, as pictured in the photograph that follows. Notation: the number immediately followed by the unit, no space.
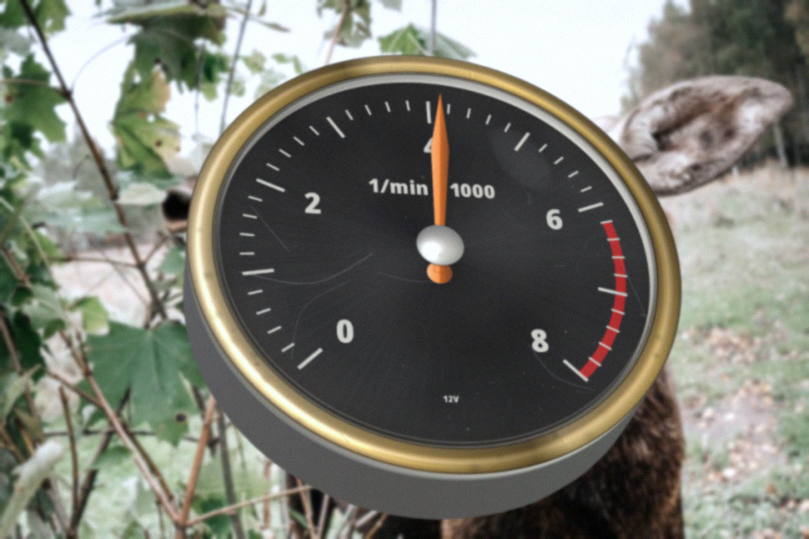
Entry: 4100rpm
